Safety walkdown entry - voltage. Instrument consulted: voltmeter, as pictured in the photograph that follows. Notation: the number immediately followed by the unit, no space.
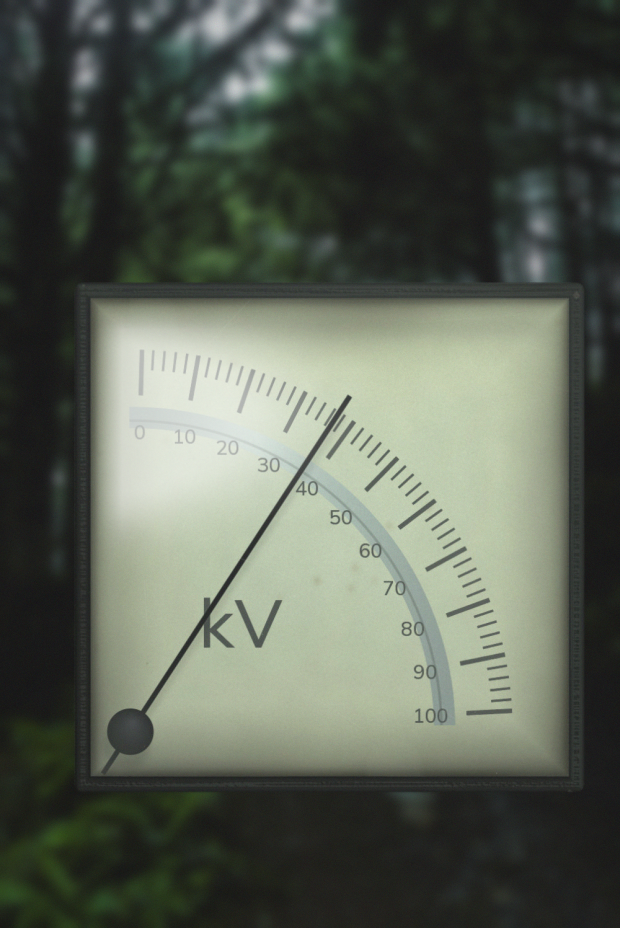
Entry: 37kV
